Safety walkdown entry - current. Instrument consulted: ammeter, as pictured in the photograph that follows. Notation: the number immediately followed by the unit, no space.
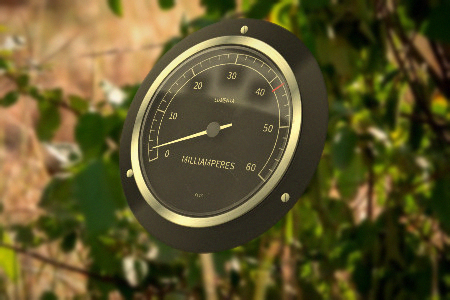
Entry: 2mA
